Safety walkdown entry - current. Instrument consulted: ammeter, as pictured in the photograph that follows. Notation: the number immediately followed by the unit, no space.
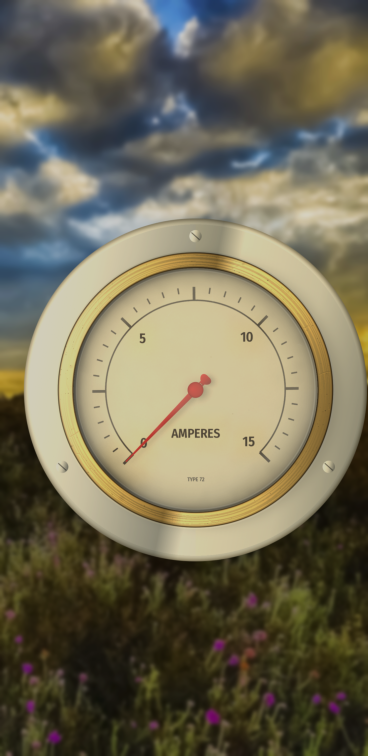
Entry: 0A
